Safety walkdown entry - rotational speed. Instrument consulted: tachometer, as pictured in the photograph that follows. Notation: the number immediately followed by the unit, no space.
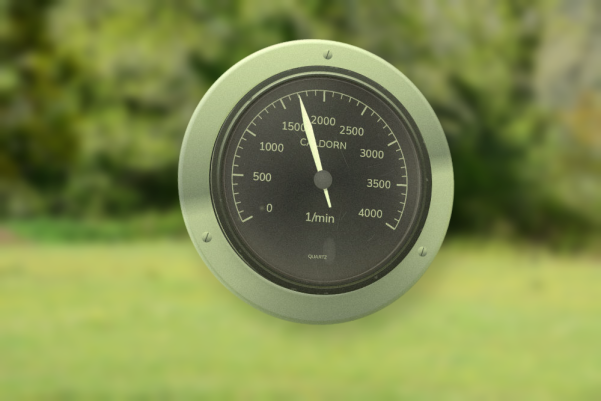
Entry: 1700rpm
